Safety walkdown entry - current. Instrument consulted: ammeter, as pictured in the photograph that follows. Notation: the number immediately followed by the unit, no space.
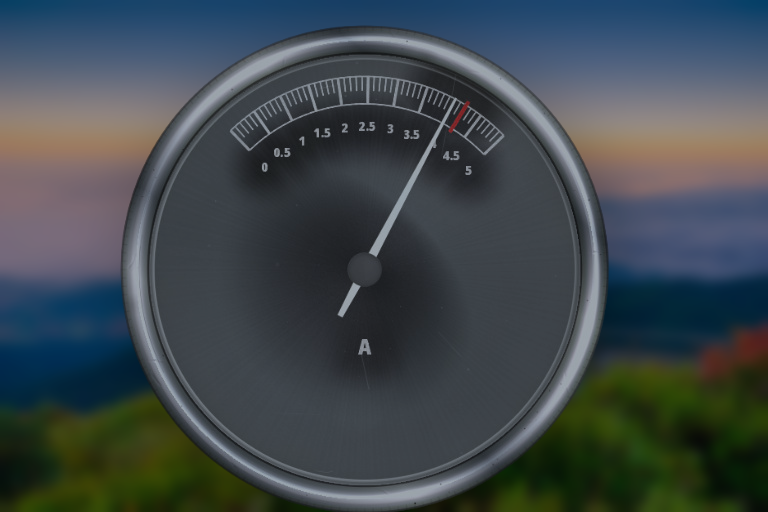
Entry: 4A
